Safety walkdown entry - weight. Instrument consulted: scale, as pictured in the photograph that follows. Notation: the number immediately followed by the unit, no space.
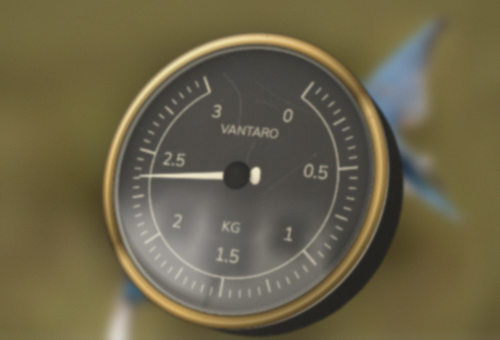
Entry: 2.35kg
